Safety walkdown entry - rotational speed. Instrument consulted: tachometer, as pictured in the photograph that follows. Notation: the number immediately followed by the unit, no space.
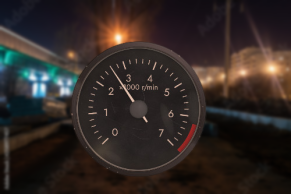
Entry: 2600rpm
